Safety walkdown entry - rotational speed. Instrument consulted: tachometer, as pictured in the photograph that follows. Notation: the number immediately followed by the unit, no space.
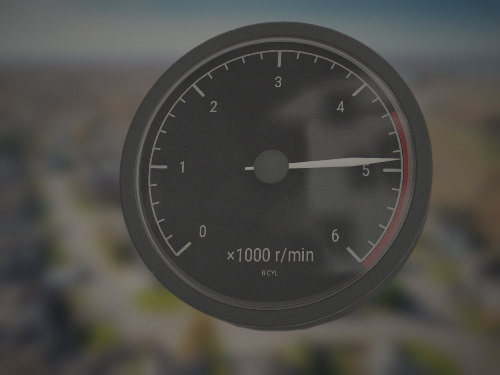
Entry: 4900rpm
